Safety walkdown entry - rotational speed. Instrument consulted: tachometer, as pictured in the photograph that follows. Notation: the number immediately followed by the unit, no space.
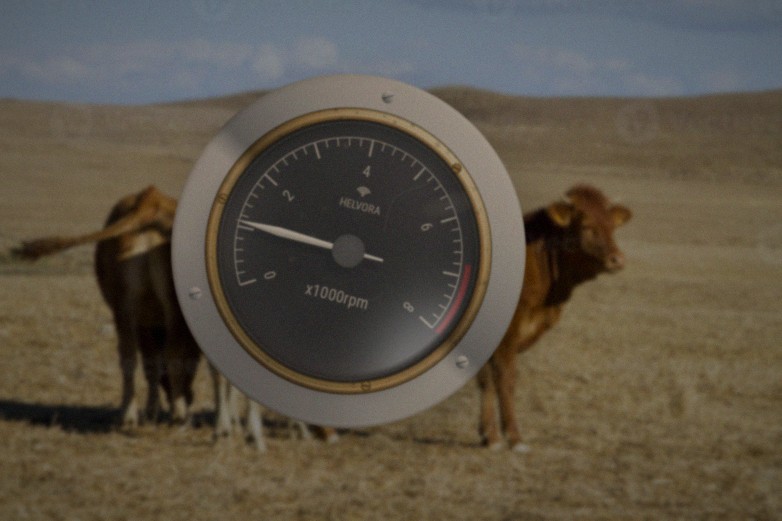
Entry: 1100rpm
